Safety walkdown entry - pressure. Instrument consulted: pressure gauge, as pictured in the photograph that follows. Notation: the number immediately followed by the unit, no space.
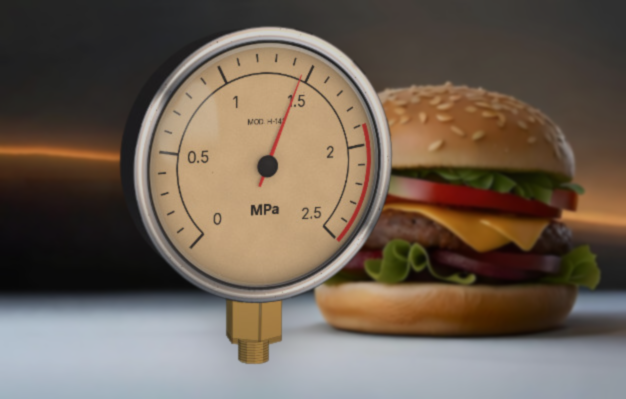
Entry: 1.45MPa
